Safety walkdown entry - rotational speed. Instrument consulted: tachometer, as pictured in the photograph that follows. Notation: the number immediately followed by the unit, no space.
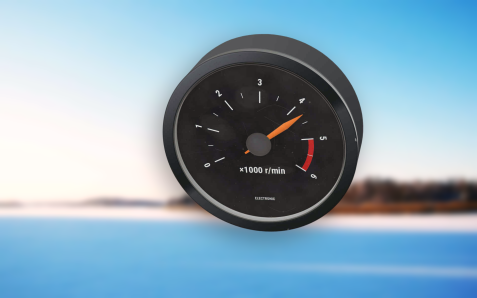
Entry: 4250rpm
